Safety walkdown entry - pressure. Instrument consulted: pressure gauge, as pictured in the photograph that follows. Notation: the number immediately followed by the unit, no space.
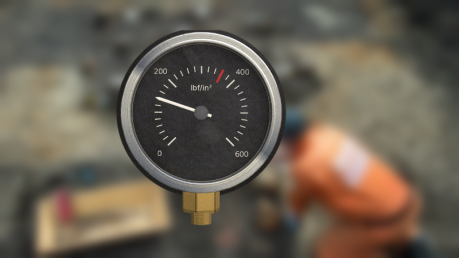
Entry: 140psi
